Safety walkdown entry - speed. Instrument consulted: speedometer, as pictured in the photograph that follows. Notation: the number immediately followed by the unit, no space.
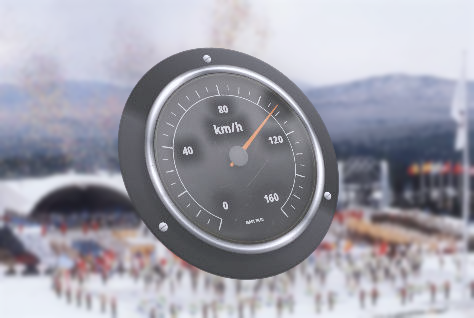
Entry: 107.5km/h
